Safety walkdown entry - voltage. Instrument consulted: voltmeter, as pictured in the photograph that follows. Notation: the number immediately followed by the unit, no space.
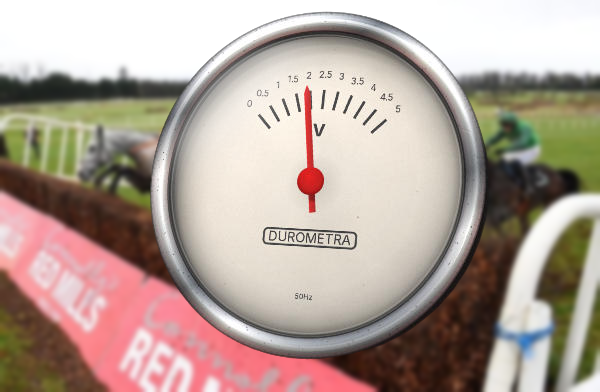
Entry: 2V
